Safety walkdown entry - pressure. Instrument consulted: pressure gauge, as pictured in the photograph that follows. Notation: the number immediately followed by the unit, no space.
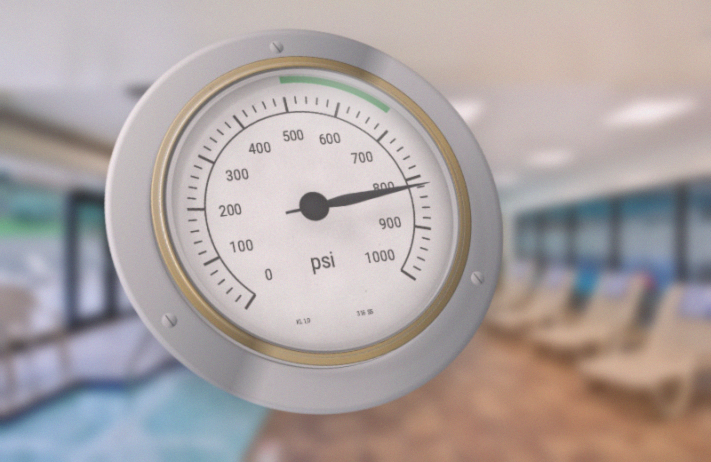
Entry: 820psi
